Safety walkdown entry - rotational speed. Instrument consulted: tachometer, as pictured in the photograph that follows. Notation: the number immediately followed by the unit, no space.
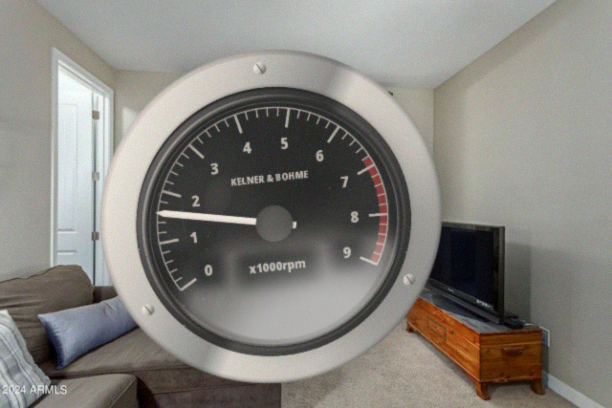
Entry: 1600rpm
